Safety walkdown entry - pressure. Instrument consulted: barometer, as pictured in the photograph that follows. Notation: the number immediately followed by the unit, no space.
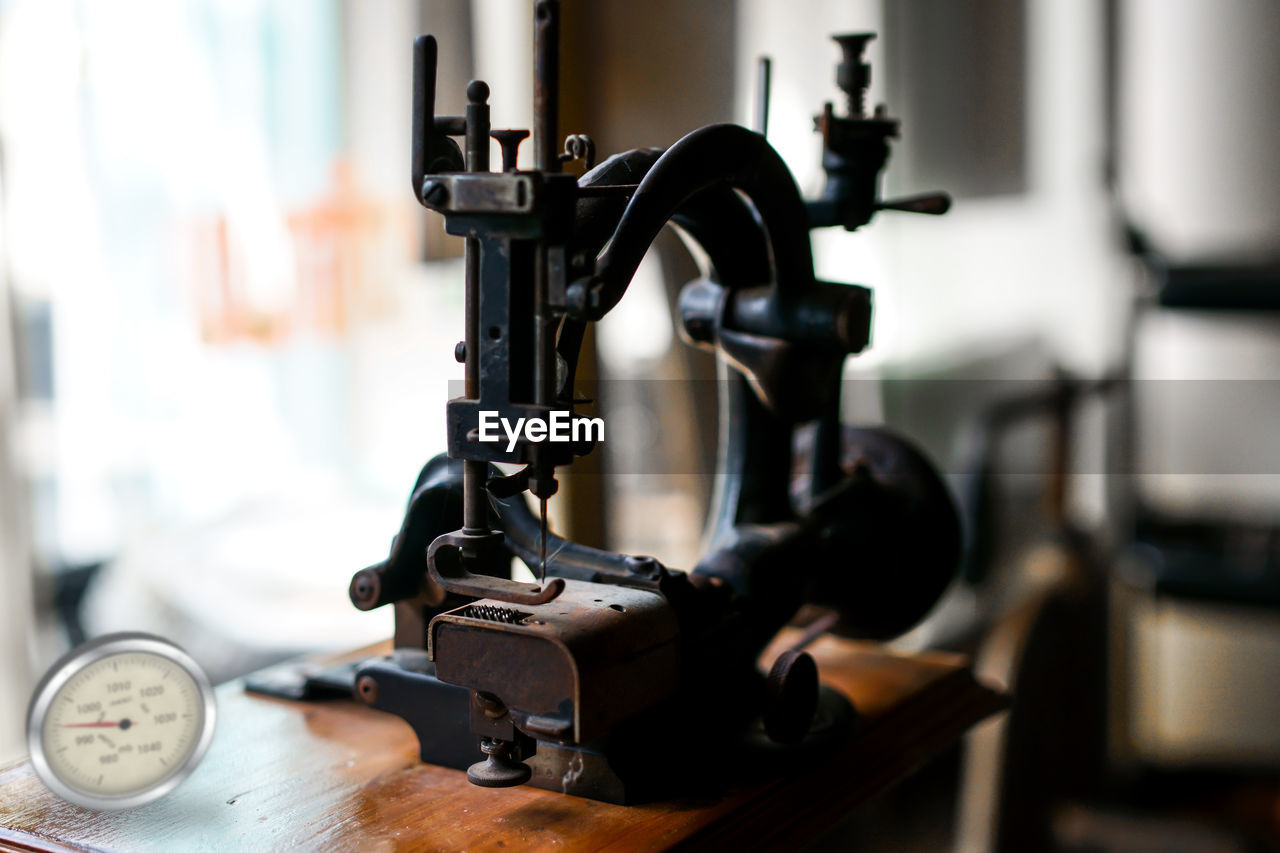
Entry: 995mbar
